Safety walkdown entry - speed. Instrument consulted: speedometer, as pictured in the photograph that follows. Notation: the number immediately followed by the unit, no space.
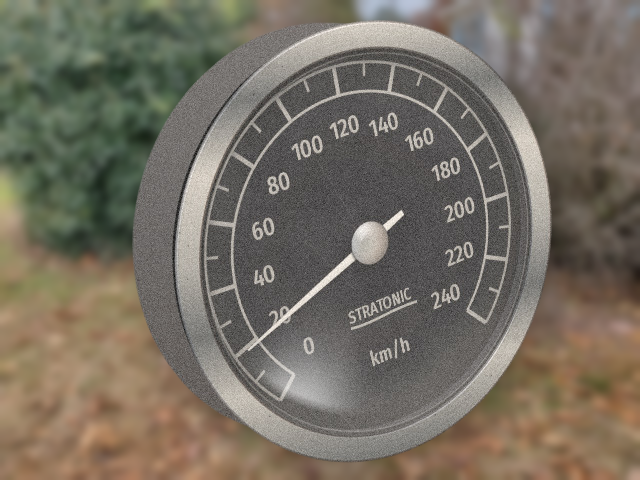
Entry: 20km/h
